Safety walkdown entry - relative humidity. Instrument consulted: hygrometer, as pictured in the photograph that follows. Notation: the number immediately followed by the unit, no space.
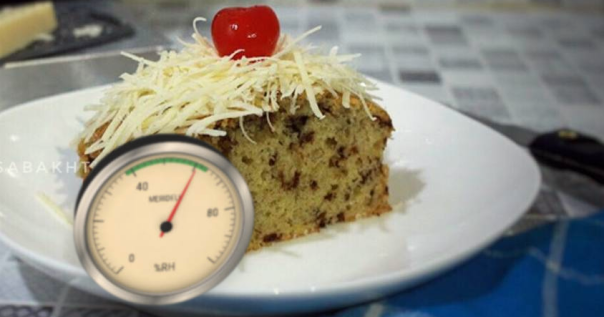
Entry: 60%
